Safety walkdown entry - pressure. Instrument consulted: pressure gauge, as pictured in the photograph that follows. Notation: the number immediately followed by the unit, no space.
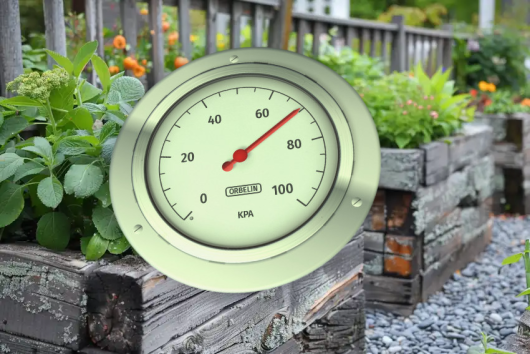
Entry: 70kPa
